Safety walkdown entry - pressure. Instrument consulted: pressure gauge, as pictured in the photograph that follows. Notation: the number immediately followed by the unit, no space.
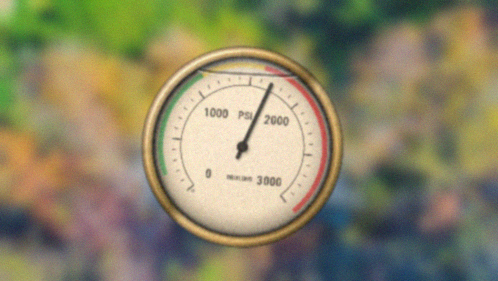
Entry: 1700psi
